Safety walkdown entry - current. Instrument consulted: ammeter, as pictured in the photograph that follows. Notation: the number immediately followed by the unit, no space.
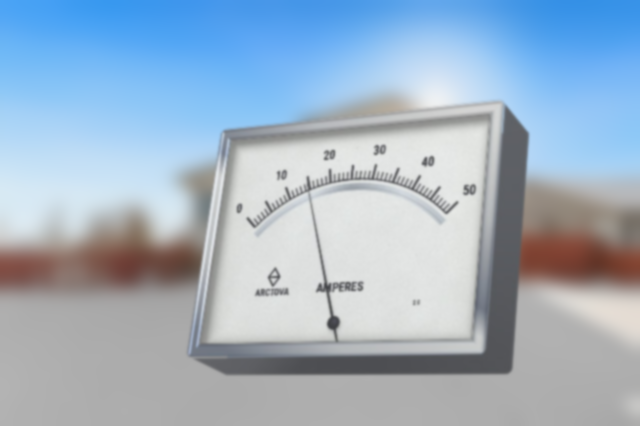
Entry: 15A
